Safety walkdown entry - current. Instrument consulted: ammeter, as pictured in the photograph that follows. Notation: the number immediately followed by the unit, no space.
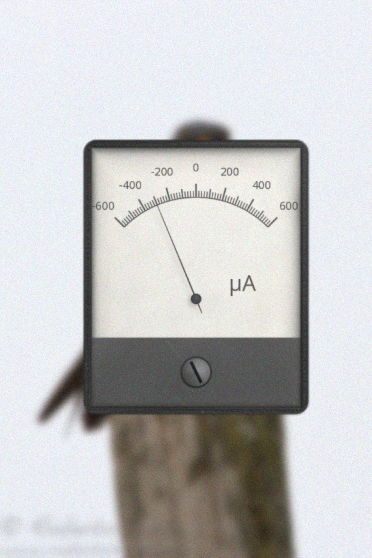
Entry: -300µA
